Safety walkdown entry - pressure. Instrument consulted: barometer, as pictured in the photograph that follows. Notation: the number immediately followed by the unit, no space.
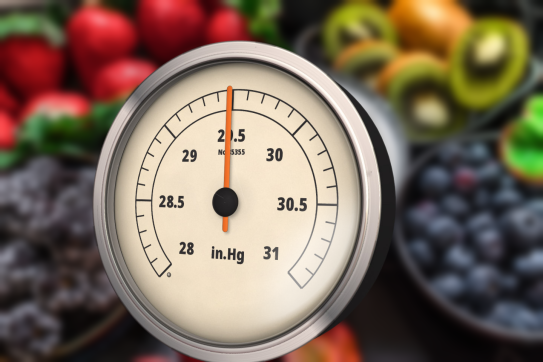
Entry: 29.5inHg
